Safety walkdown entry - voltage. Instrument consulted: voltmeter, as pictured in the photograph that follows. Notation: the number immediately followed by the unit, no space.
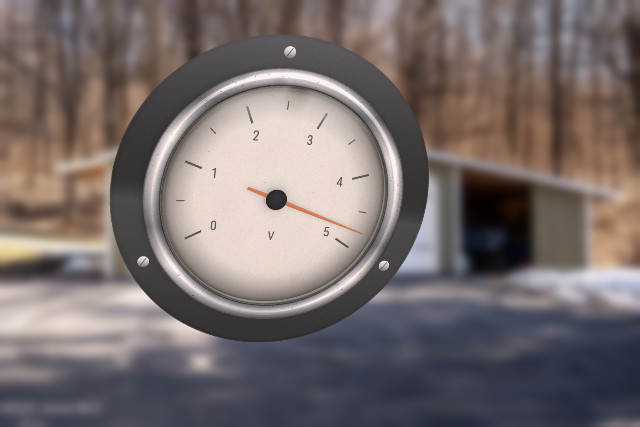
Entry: 4.75V
